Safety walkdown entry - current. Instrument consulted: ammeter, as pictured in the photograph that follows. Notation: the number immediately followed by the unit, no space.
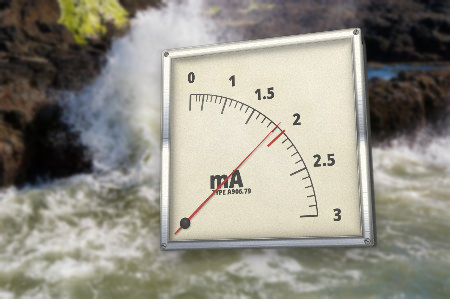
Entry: 1.9mA
